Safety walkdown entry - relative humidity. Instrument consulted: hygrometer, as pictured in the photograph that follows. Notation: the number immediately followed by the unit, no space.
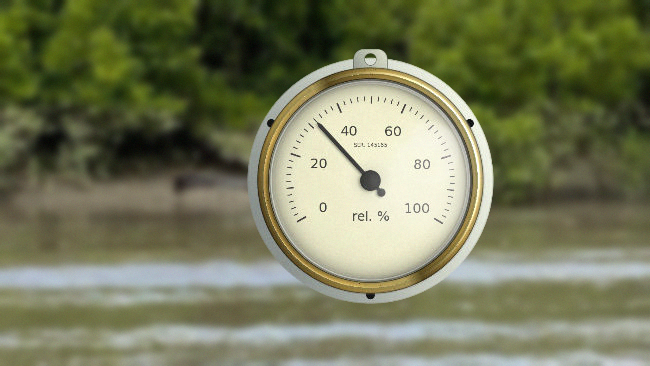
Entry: 32%
